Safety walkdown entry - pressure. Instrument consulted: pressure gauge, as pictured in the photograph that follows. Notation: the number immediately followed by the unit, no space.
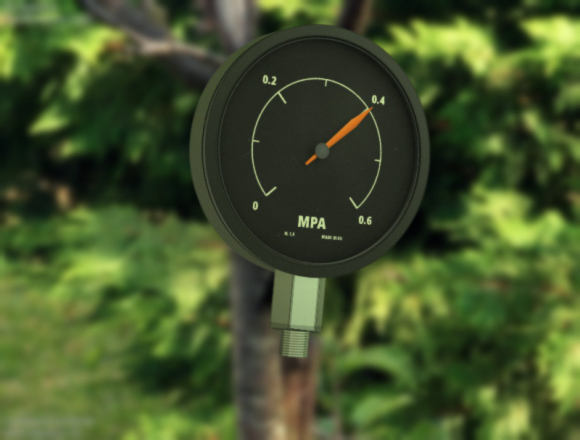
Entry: 0.4MPa
